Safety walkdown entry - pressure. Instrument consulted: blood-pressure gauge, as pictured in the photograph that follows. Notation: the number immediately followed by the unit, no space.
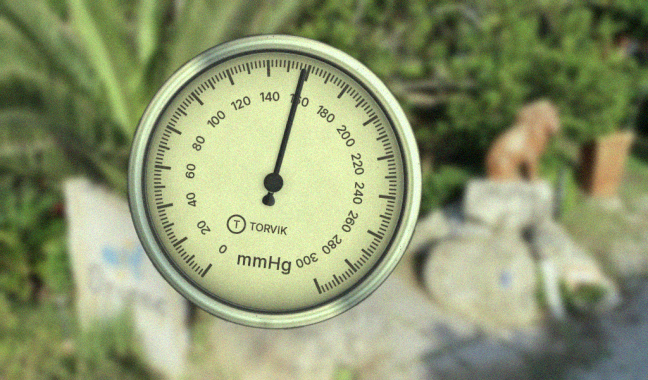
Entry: 158mmHg
